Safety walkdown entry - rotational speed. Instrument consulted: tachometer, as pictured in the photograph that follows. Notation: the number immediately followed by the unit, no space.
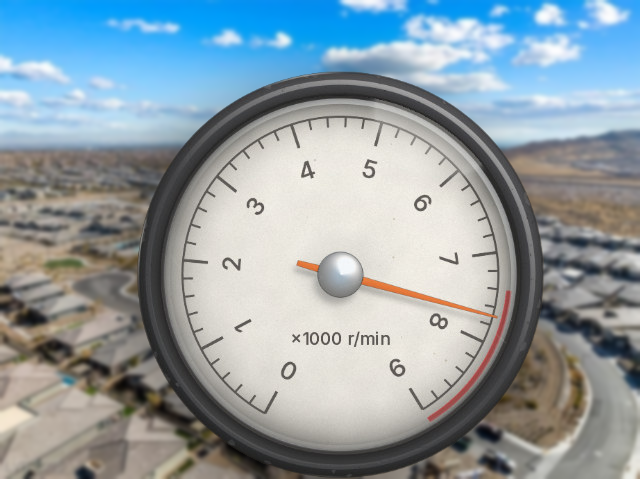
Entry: 7700rpm
